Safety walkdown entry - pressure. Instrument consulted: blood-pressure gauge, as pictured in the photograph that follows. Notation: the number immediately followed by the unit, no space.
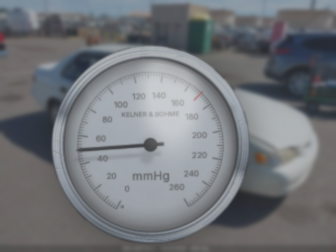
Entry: 50mmHg
